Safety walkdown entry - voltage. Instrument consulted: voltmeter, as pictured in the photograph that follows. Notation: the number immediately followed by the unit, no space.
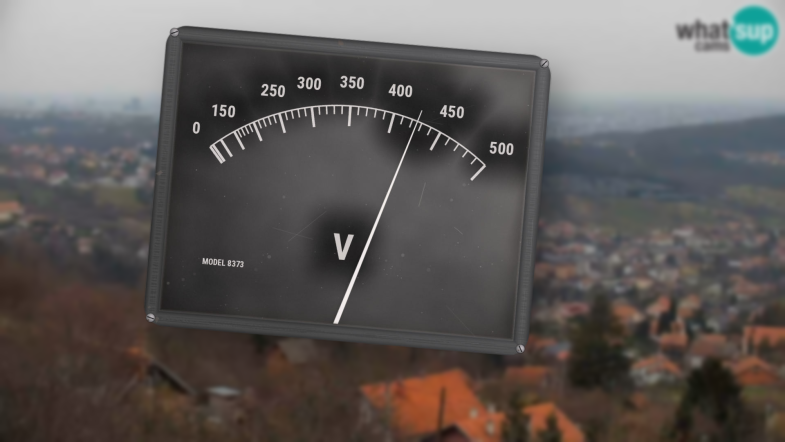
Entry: 425V
